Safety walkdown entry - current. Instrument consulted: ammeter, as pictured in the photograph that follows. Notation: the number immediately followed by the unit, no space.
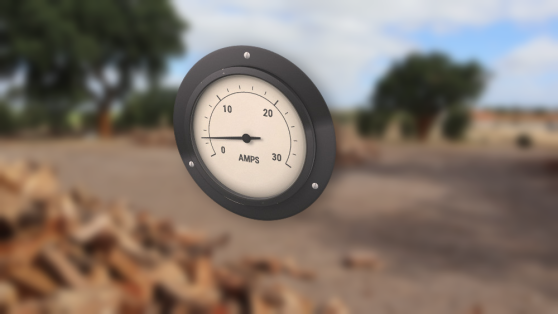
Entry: 3A
